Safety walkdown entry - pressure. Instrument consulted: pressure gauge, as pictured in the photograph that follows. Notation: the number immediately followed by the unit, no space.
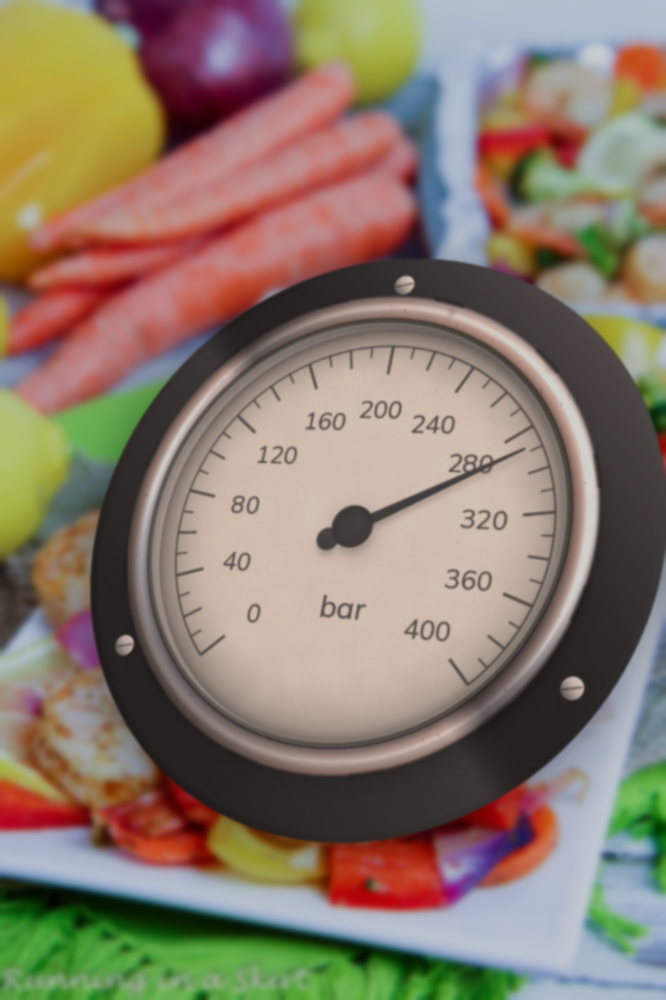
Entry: 290bar
